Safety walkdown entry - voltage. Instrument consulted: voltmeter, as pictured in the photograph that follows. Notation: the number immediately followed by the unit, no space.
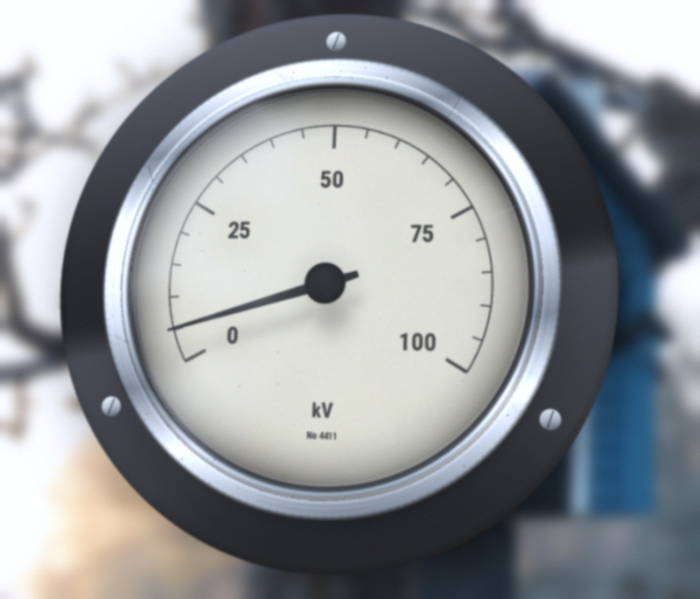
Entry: 5kV
